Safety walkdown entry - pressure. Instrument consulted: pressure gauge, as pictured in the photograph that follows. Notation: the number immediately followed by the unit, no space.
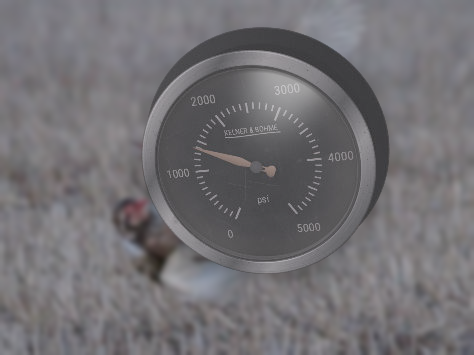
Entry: 1400psi
